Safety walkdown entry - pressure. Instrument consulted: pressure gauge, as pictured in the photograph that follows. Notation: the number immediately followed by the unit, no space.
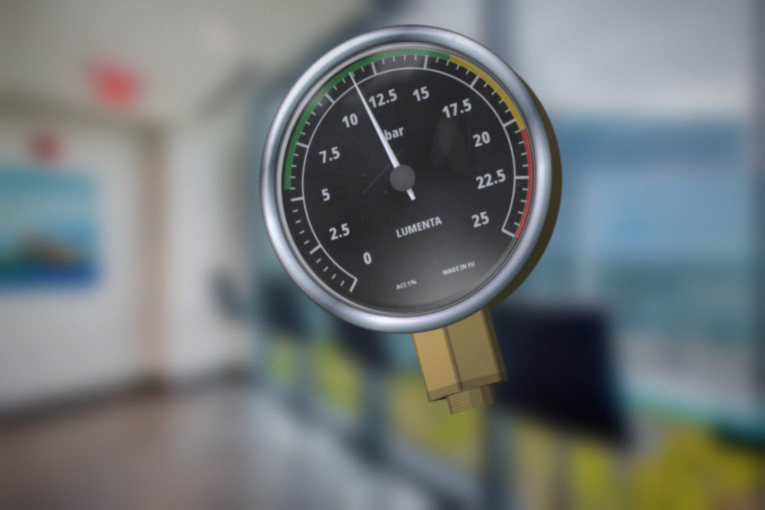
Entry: 11.5bar
